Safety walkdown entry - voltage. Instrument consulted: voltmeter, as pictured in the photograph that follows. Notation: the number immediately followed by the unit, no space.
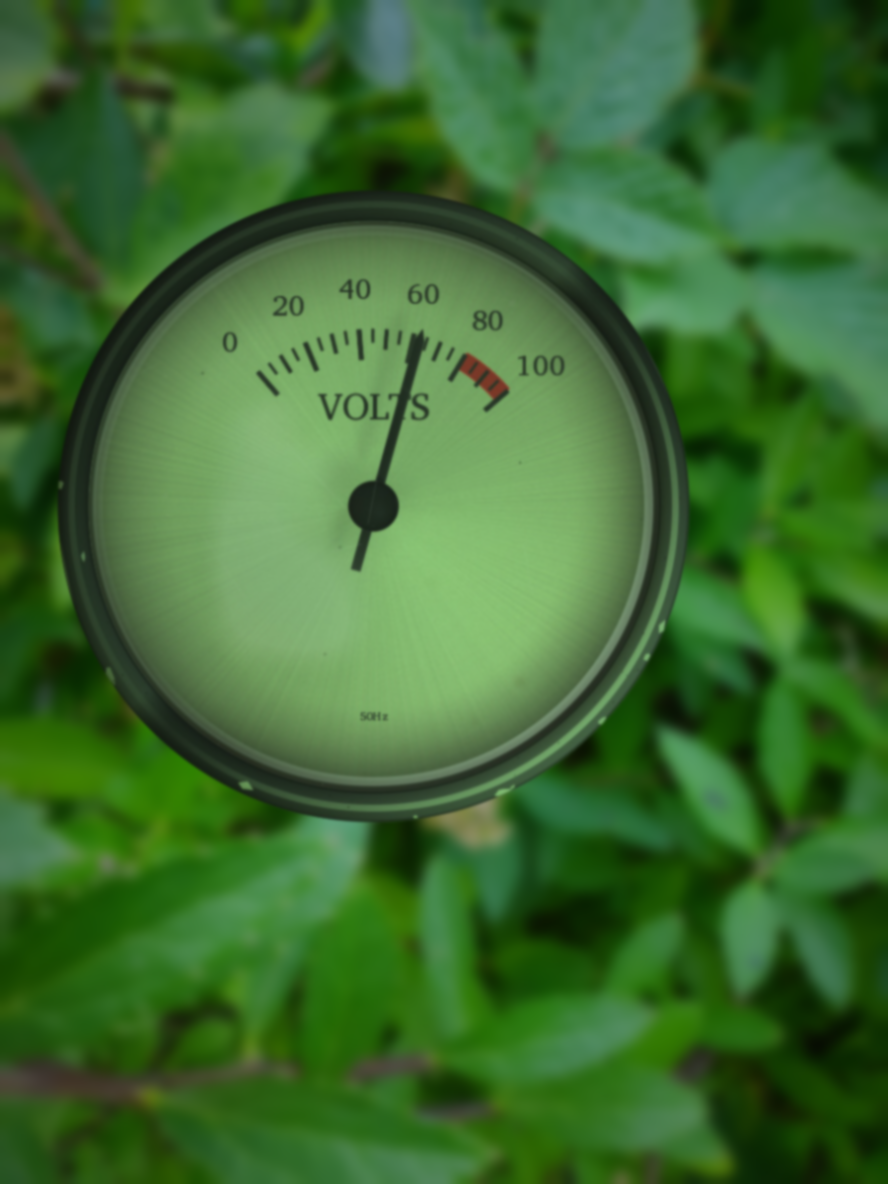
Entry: 62.5V
